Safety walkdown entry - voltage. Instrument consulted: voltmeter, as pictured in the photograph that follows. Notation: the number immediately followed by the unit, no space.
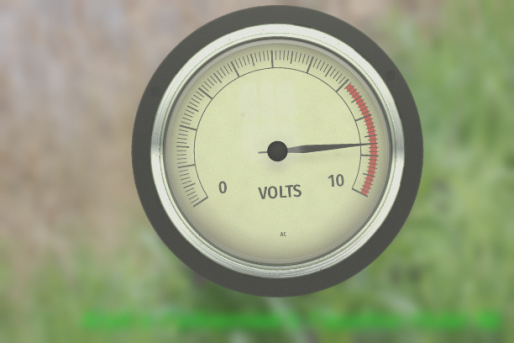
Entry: 8.7V
